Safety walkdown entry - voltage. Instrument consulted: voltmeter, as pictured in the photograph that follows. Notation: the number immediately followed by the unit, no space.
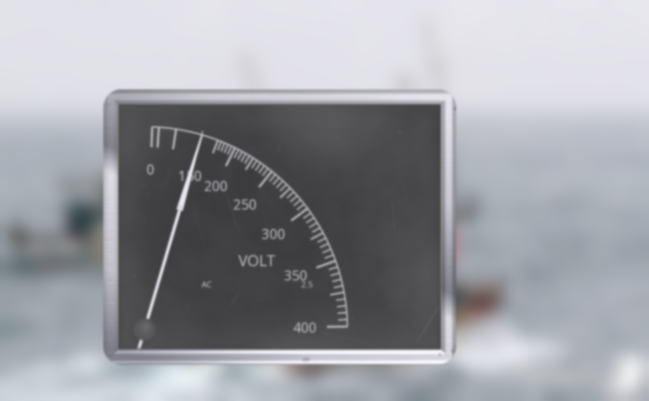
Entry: 150V
